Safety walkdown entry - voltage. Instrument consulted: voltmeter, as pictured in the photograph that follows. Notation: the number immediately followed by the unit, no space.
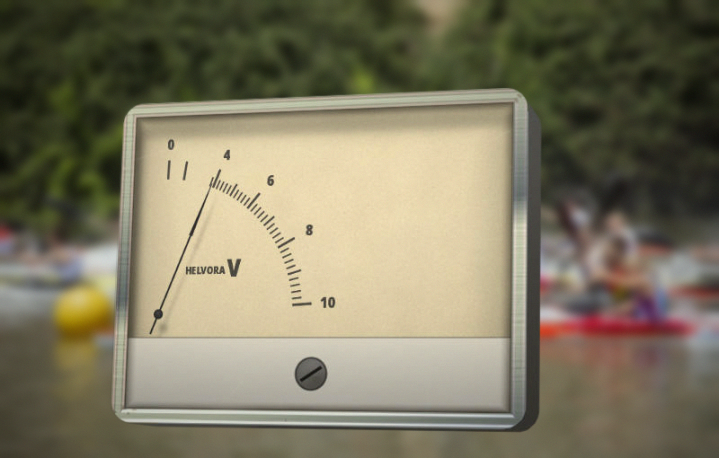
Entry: 4V
